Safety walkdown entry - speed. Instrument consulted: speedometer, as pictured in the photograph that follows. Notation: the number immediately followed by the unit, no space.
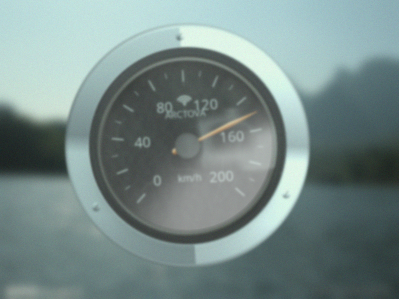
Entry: 150km/h
